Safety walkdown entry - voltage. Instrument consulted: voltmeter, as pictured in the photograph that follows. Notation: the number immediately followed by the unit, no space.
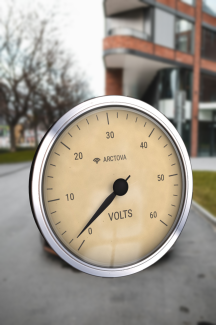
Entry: 2V
